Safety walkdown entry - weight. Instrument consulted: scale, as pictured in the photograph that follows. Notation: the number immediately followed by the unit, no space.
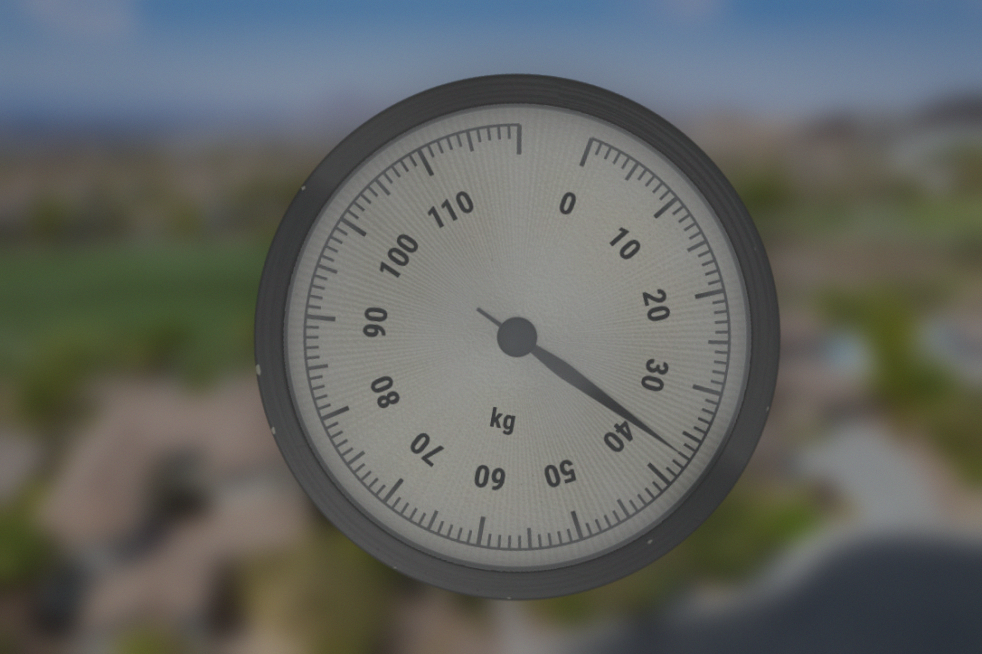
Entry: 37kg
